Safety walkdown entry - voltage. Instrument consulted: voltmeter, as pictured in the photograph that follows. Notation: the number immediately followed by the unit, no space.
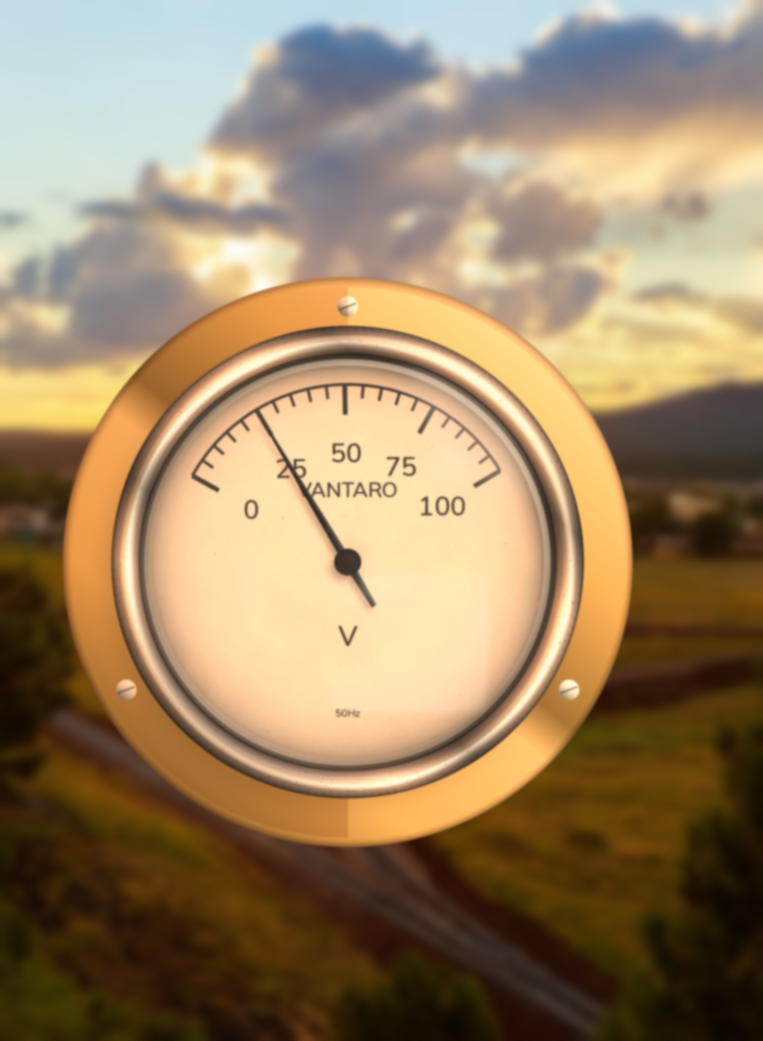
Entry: 25V
